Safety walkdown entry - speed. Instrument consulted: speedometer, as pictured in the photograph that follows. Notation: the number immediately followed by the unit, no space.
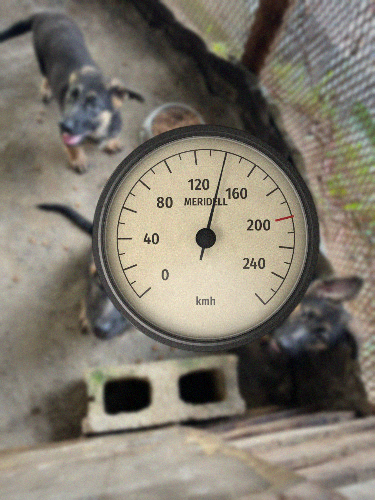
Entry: 140km/h
